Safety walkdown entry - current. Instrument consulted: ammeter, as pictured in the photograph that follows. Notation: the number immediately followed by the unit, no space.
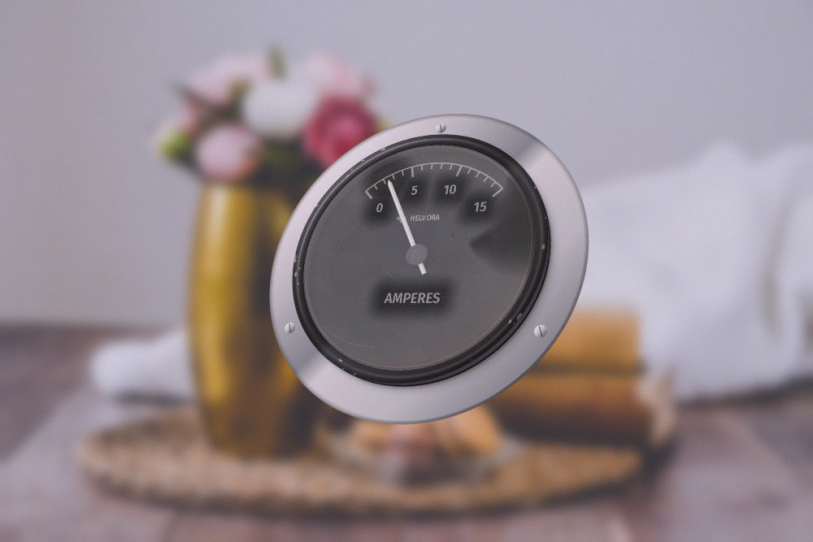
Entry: 2.5A
